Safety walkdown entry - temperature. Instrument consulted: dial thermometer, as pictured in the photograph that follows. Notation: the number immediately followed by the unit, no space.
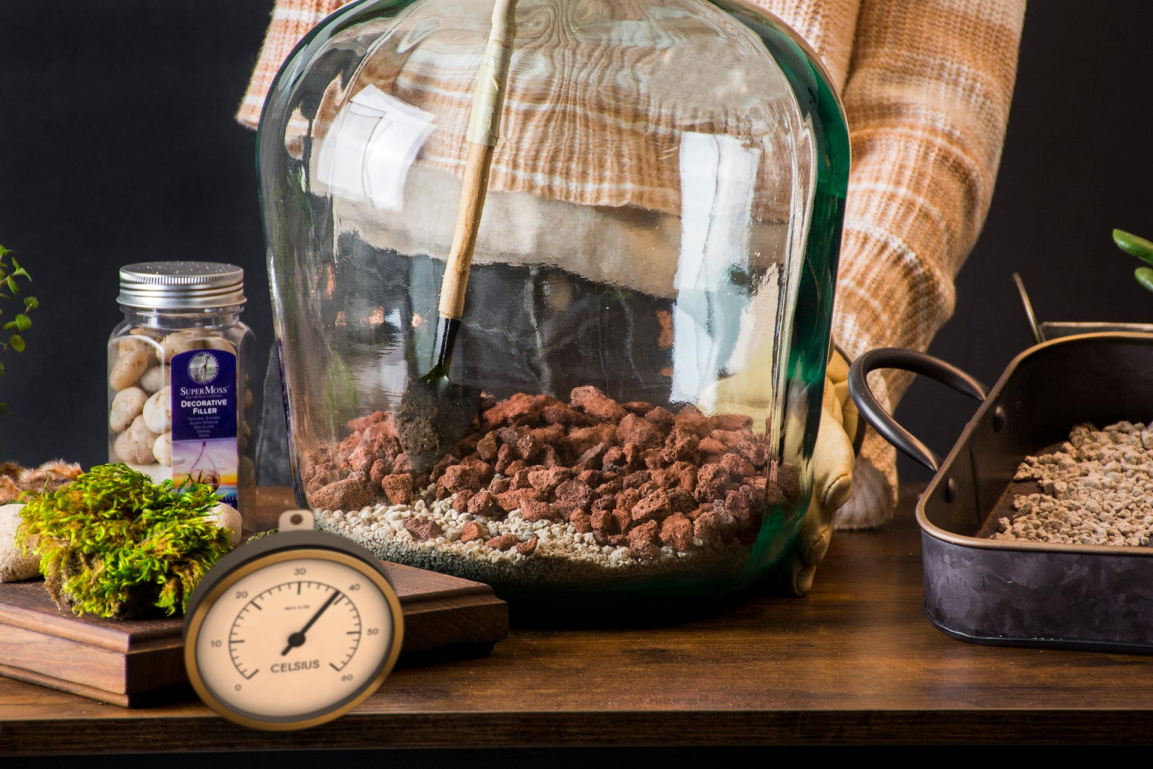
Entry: 38°C
